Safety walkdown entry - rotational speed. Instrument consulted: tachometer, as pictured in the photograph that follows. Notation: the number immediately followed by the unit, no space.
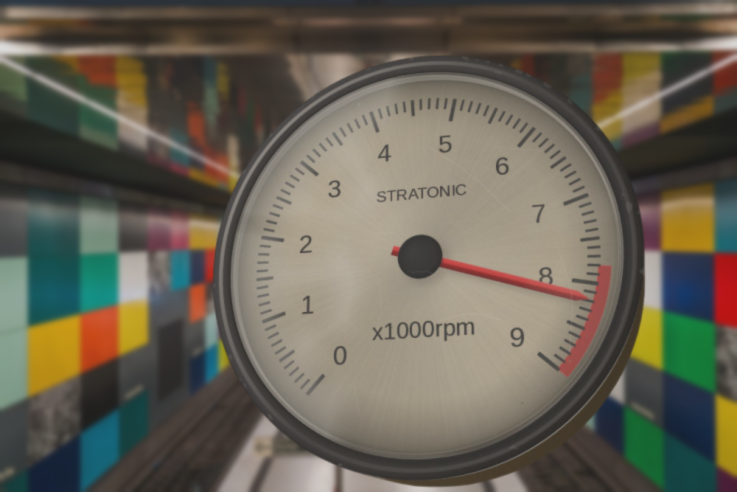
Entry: 8200rpm
